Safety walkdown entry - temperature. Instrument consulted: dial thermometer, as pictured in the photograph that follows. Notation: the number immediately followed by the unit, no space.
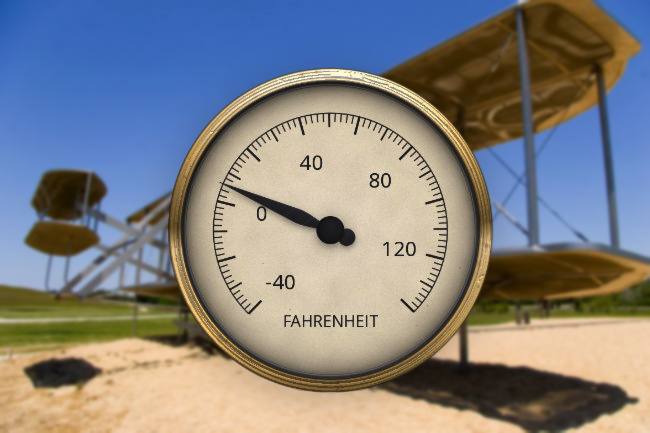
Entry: 6°F
